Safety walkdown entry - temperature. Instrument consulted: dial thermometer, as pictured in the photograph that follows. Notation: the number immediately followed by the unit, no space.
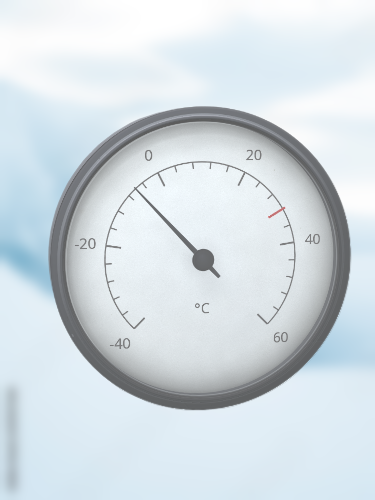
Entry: -6°C
